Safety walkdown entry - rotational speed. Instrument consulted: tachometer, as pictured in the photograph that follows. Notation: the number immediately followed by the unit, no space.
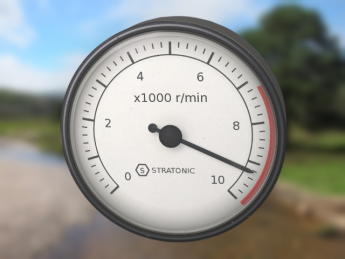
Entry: 9200rpm
